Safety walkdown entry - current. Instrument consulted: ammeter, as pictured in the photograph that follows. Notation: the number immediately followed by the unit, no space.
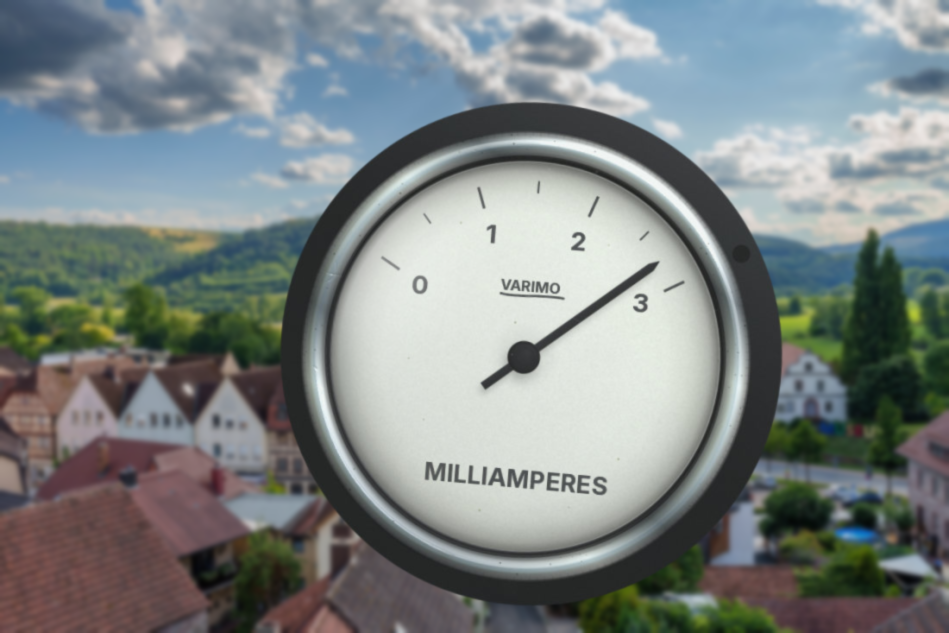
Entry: 2.75mA
